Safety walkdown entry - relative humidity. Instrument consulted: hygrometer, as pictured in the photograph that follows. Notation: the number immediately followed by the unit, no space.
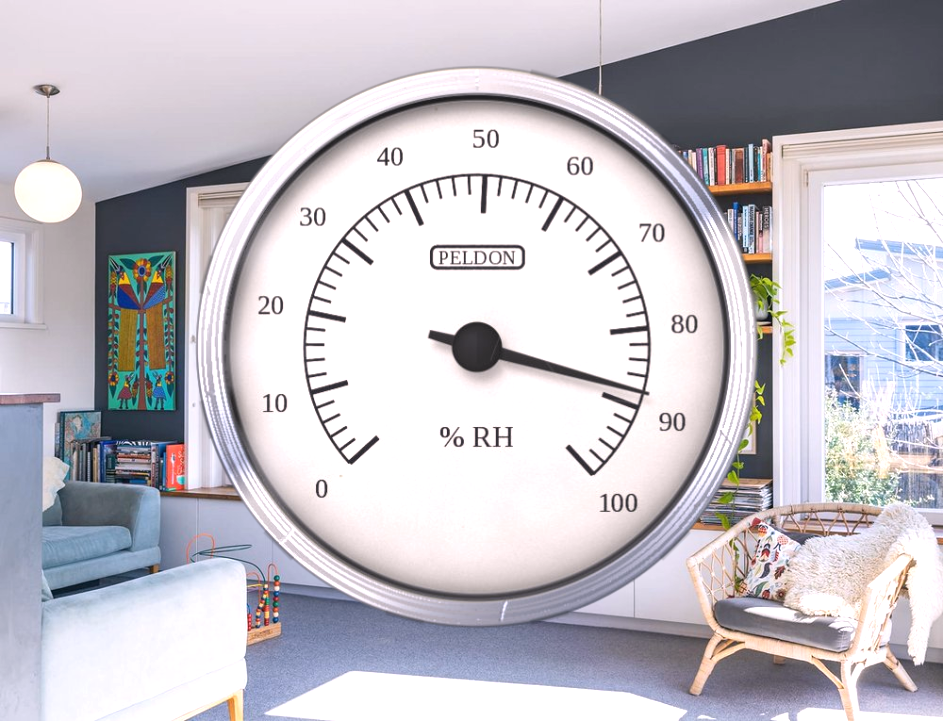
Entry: 88%
